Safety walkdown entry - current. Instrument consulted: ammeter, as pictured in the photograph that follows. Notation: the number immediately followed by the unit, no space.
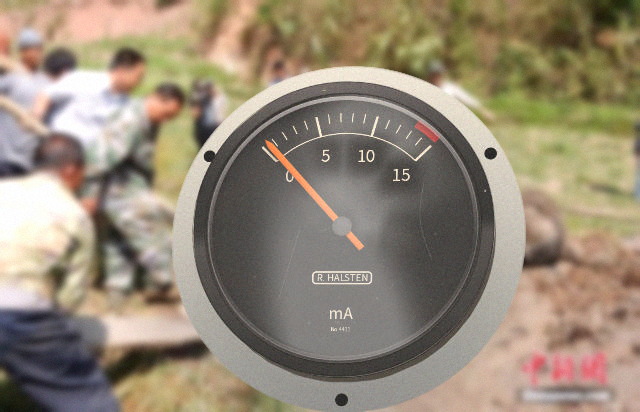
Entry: 0.5mA
